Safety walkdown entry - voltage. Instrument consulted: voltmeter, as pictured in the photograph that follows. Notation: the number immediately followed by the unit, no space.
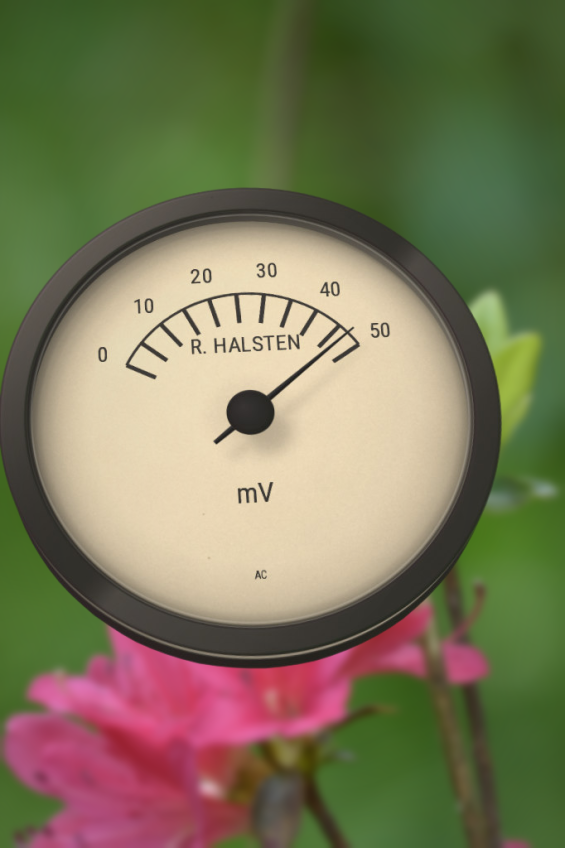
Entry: 47.5mV
